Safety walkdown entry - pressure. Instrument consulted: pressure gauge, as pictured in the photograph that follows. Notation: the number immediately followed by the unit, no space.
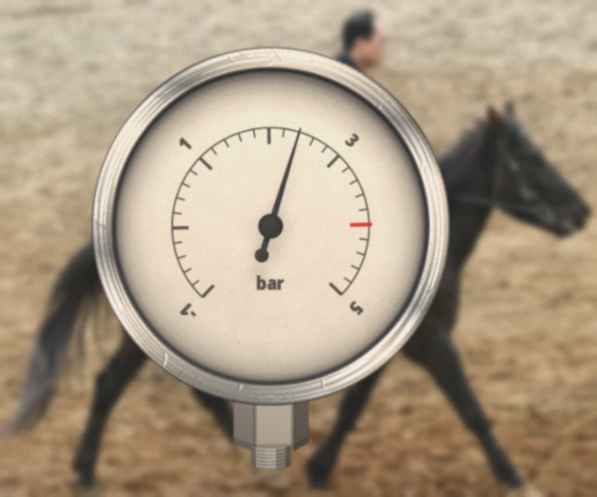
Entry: 2.4bar
